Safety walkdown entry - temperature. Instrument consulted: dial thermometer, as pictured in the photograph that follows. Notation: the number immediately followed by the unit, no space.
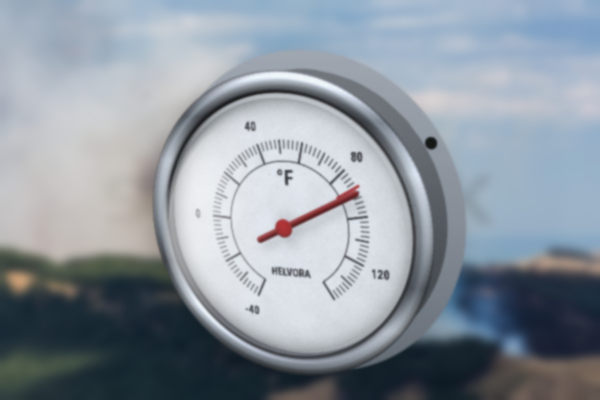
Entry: 90°F
